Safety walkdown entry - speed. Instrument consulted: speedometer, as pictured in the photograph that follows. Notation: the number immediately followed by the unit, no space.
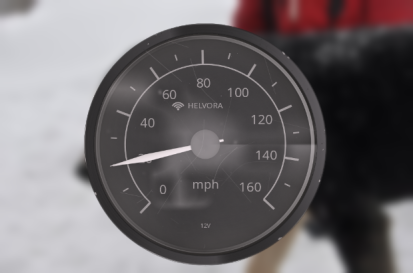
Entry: 20mph
